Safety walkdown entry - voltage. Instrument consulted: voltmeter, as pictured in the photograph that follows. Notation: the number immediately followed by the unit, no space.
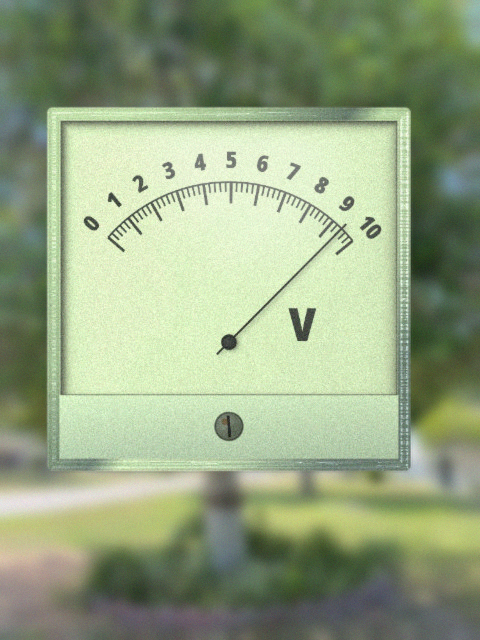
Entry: 9.4V
